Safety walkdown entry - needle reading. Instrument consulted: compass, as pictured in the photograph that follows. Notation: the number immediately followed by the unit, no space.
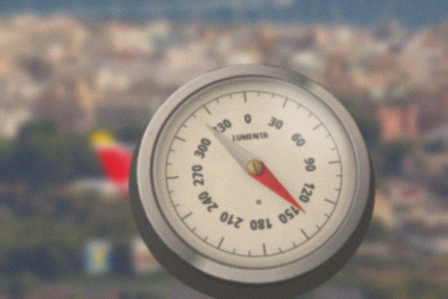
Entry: 140°
